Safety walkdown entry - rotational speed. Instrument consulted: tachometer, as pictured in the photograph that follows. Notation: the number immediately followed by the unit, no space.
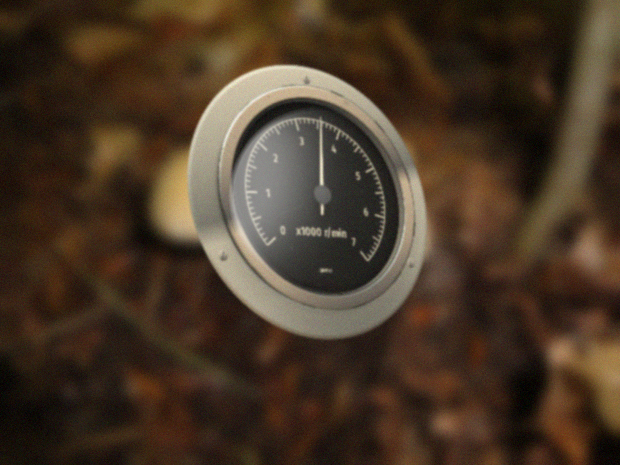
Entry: 3500rpm
